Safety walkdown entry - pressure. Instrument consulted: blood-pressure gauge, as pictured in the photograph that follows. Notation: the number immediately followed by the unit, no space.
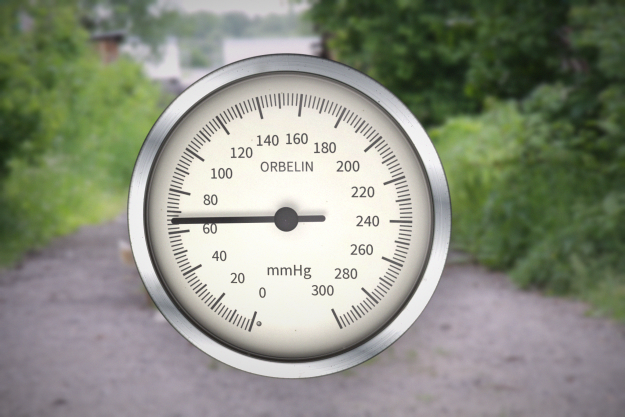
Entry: 66mmHg
